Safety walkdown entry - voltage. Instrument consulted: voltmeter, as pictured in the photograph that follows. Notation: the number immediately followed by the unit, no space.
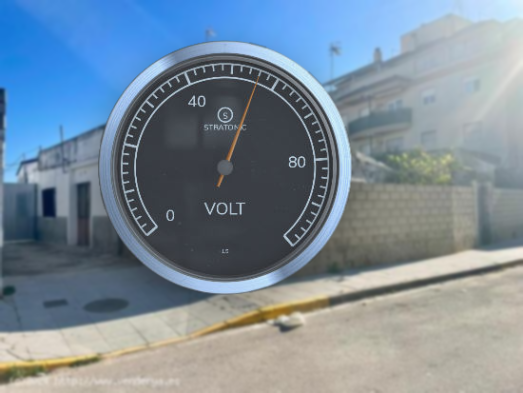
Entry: 56V
